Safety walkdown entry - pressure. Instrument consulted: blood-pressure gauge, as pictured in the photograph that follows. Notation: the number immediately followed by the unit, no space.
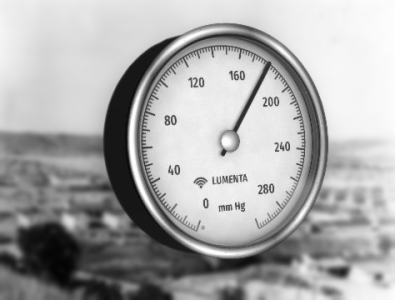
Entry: 180mmHg
